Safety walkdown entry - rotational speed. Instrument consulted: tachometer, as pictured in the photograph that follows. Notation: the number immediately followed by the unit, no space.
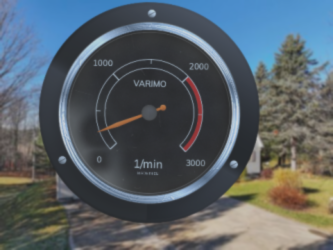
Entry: 250rpm
